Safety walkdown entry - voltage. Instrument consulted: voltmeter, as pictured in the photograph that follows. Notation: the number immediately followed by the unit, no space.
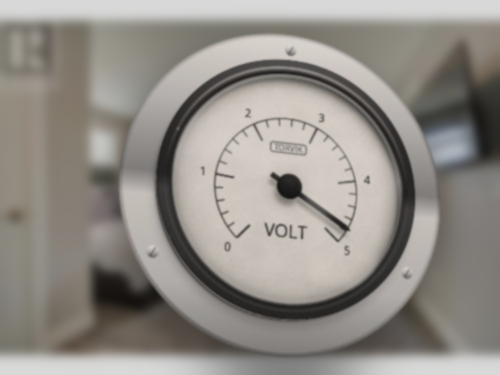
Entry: 4.8V
